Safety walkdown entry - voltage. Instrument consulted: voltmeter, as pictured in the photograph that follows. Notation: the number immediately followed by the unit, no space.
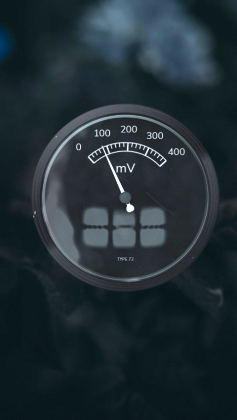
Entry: 80mV
